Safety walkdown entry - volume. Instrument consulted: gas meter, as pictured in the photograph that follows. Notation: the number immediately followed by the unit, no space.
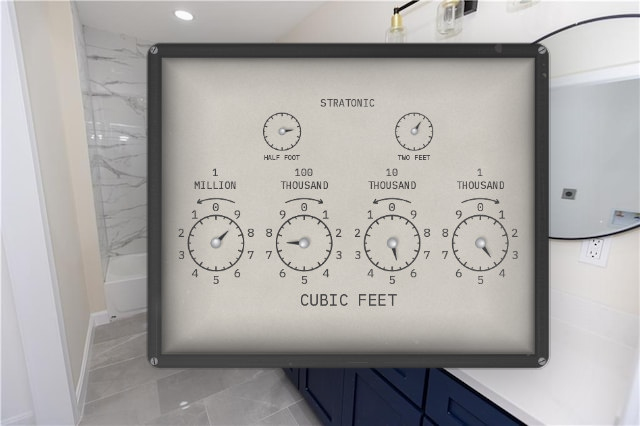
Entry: 875400ft³
